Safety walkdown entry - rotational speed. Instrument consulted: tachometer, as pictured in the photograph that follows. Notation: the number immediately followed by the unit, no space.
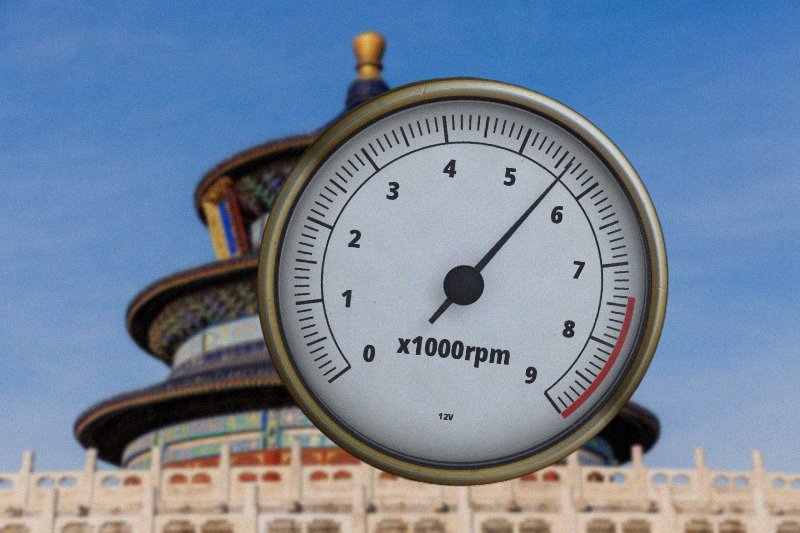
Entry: 5600rpm
